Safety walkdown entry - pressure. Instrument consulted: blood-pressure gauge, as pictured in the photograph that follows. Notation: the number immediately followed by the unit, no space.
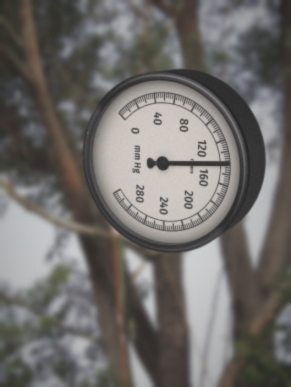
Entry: 140mmHg
